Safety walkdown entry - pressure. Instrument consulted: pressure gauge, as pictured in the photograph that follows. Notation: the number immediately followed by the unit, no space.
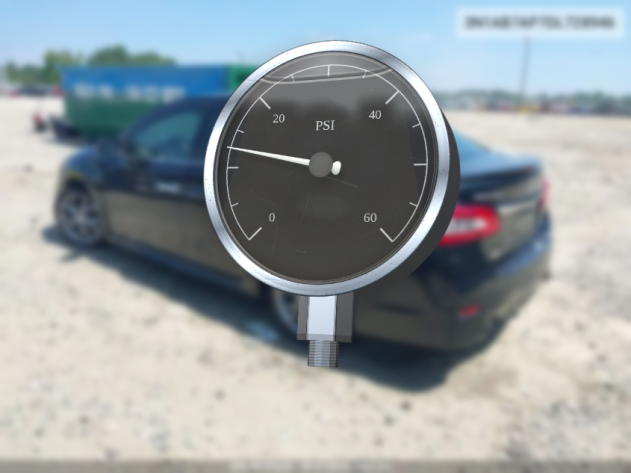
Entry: 12.5psi
